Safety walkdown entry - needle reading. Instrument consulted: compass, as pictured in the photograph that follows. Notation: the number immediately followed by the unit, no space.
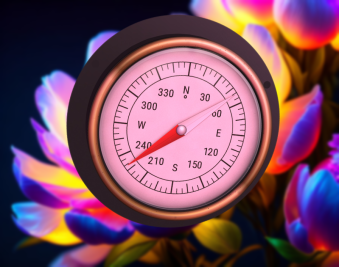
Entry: 230°
